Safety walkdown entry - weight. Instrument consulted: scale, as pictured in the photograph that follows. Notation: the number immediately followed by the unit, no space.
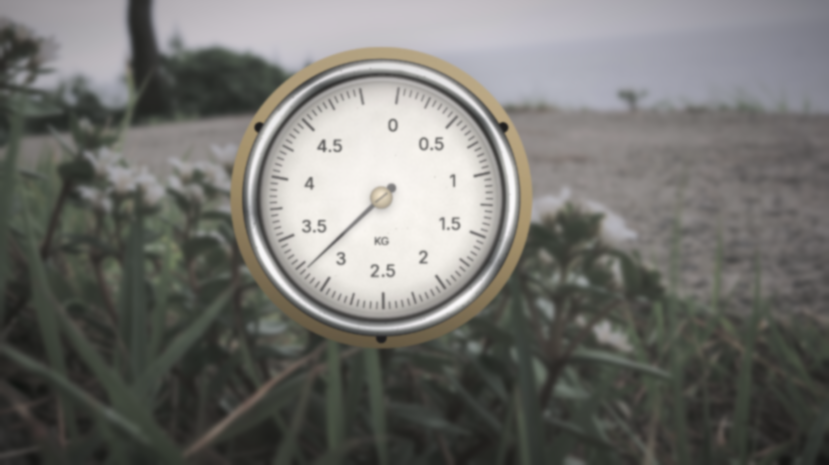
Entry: 3.2kg
